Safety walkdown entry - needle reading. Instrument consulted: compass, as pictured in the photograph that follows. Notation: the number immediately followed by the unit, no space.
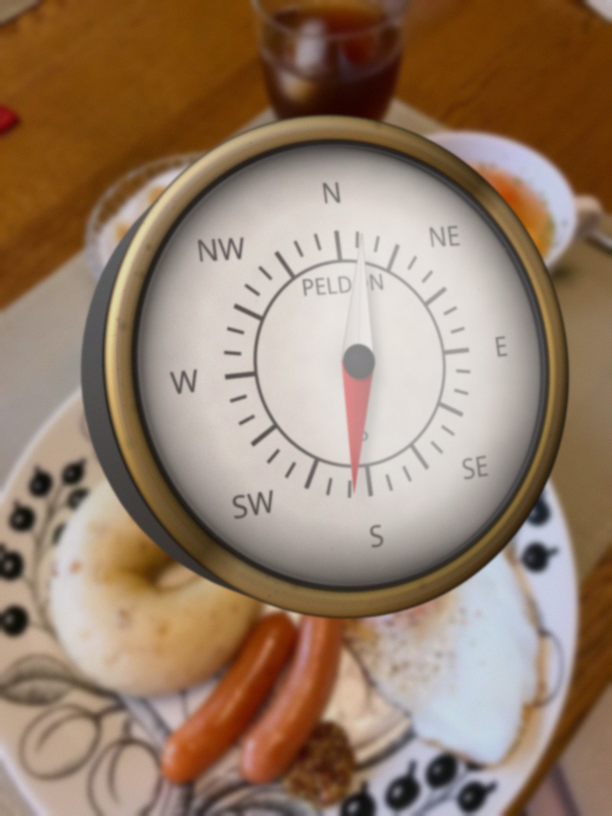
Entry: 190°
